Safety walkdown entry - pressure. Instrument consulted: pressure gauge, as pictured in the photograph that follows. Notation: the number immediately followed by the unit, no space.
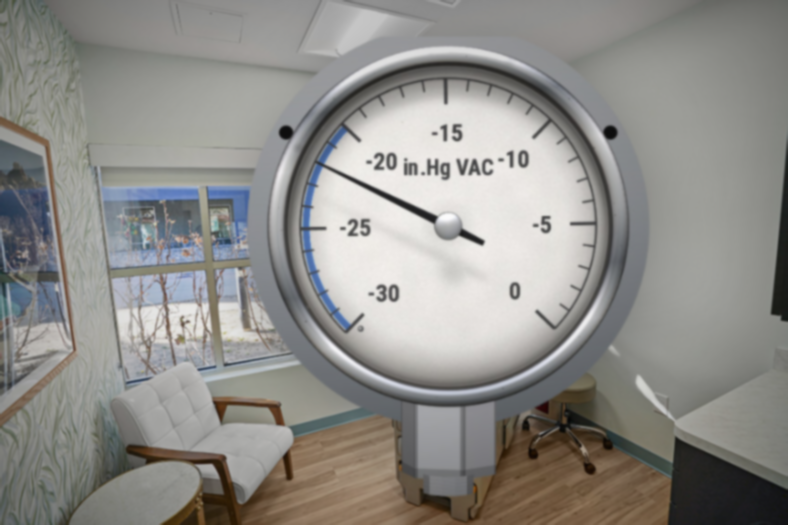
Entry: -22inHg
